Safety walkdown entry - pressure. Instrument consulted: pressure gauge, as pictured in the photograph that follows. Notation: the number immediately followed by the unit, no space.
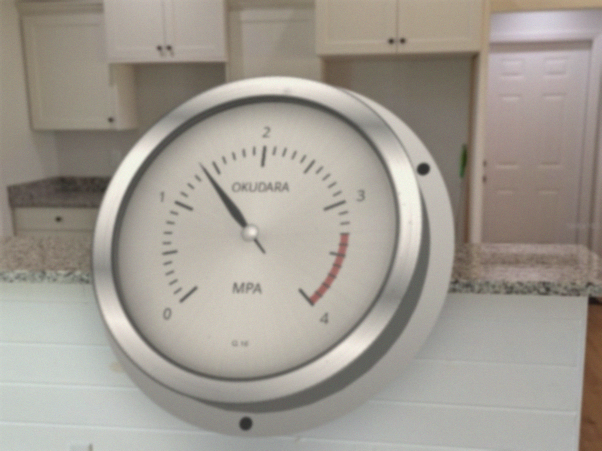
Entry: 1.4MPa
